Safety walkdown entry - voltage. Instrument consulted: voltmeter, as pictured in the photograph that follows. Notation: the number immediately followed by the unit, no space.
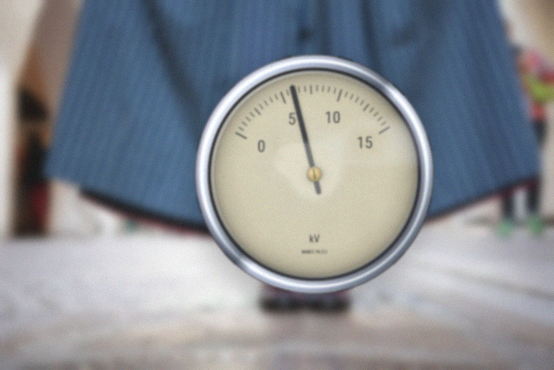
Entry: 6kV
